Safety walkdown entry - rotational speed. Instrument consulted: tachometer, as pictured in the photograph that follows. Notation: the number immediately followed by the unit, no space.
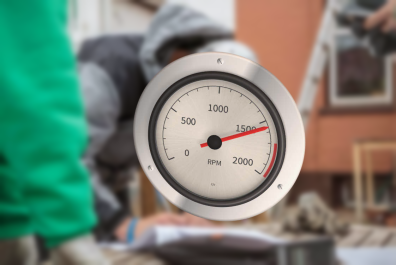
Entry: 1550rpm
